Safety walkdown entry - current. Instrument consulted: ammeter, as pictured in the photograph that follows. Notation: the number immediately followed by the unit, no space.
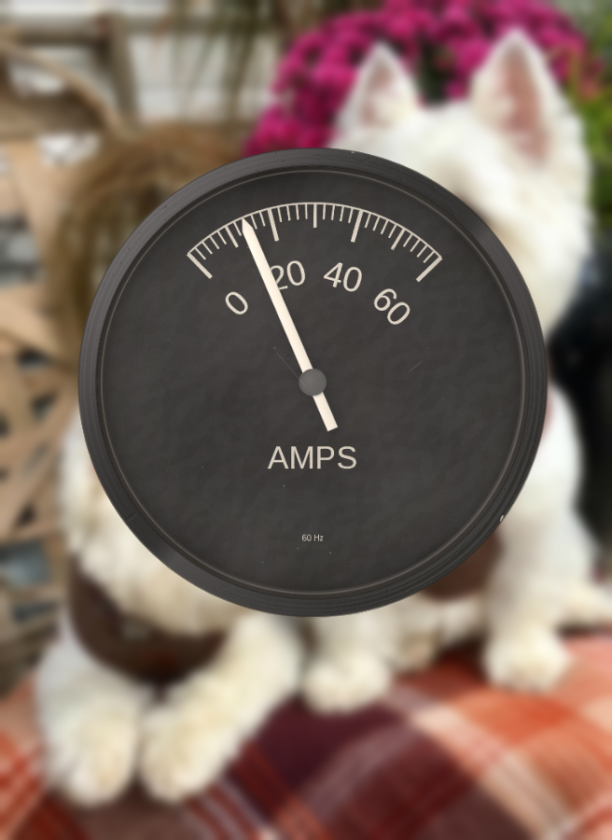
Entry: 14A
